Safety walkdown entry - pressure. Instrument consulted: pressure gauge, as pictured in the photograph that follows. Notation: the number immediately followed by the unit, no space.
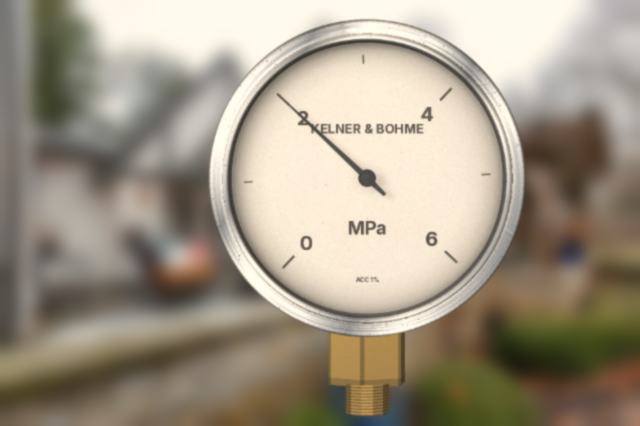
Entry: 2MPa
